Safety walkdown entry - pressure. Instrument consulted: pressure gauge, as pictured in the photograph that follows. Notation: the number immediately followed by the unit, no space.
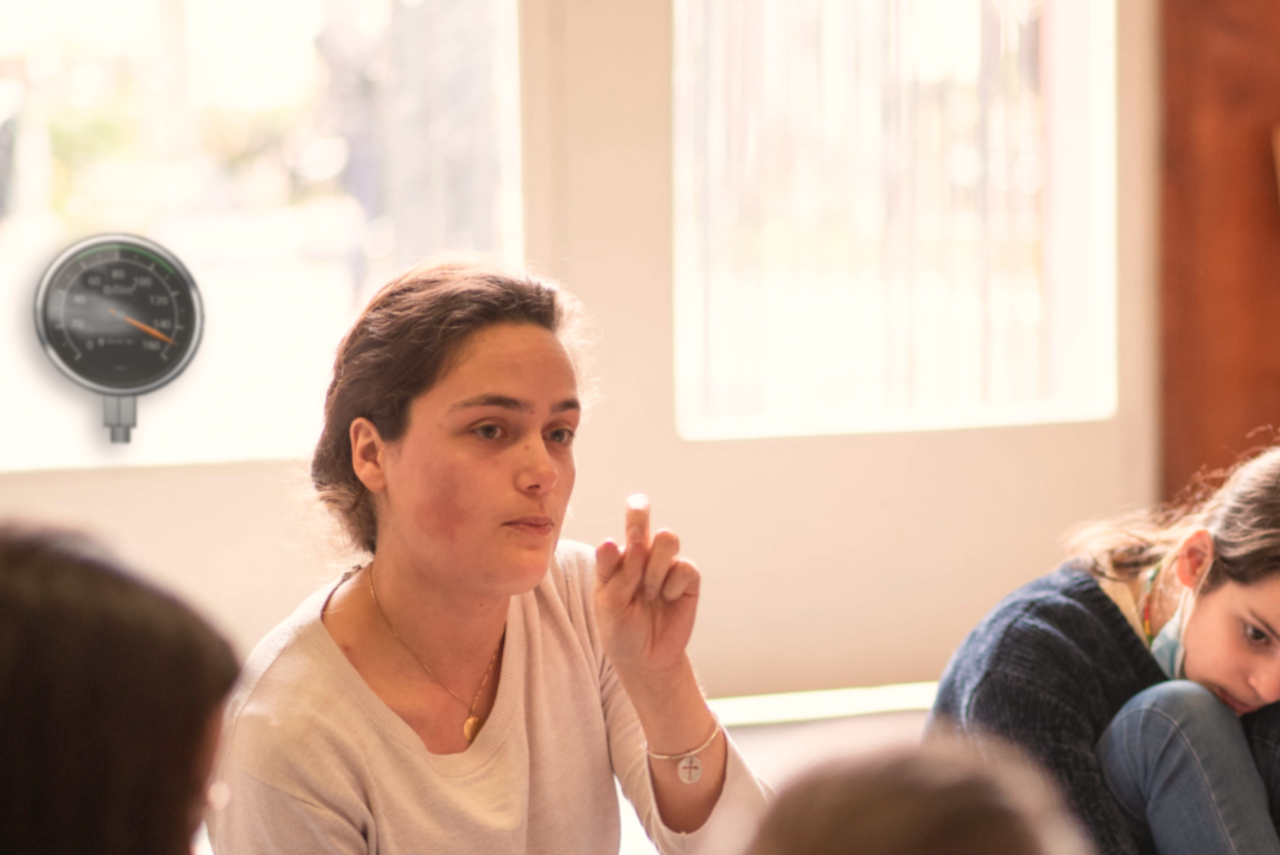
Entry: 150psi
